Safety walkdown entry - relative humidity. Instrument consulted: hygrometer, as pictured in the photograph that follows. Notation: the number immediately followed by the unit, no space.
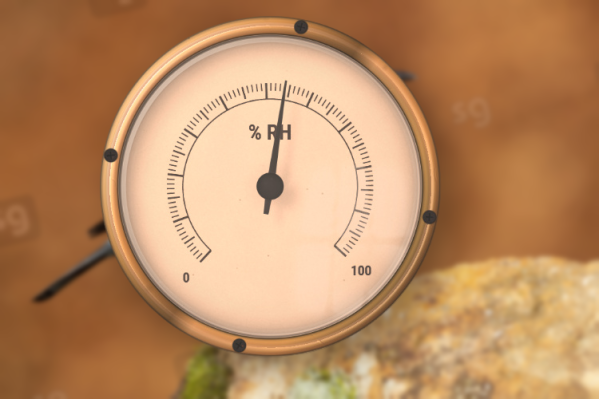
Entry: 54%
